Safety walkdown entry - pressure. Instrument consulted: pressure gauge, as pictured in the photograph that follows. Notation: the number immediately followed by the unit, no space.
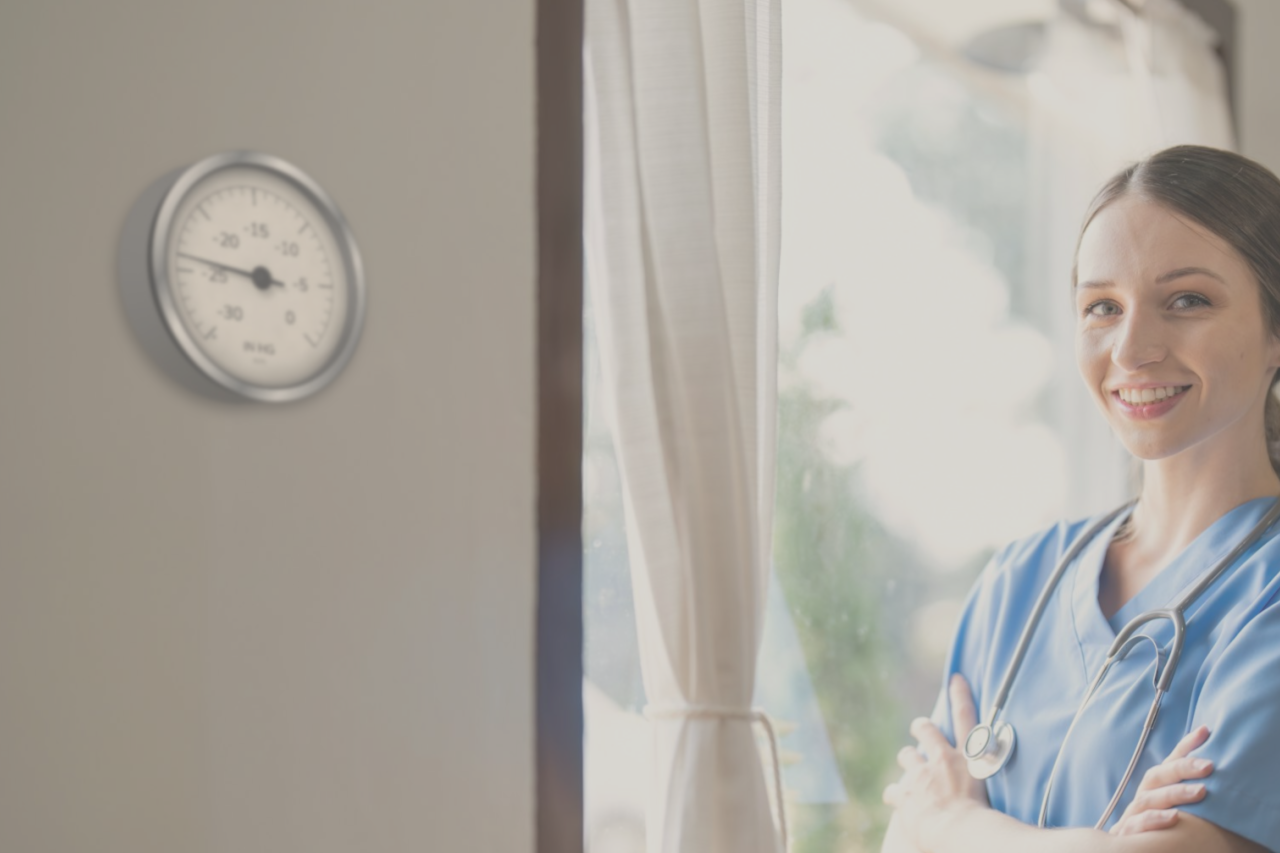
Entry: -24inHg
